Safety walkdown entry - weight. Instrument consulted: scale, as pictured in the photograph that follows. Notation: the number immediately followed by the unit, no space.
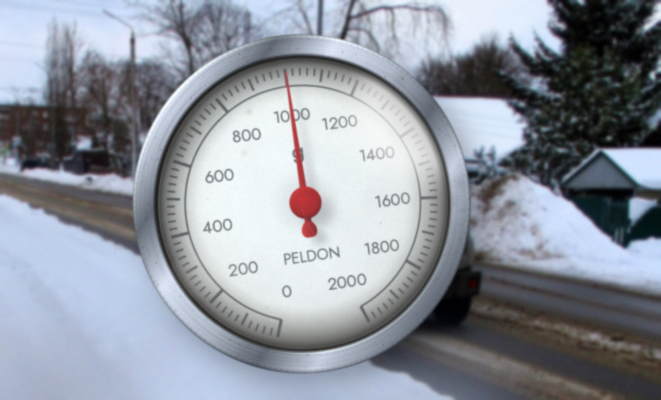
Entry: 1000g
